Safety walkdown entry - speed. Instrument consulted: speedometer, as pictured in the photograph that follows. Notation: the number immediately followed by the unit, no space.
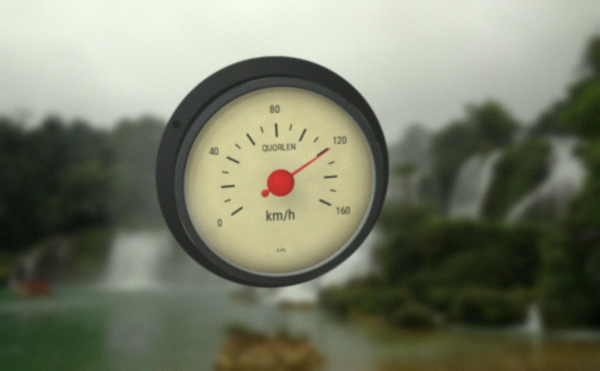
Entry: 120km/h
